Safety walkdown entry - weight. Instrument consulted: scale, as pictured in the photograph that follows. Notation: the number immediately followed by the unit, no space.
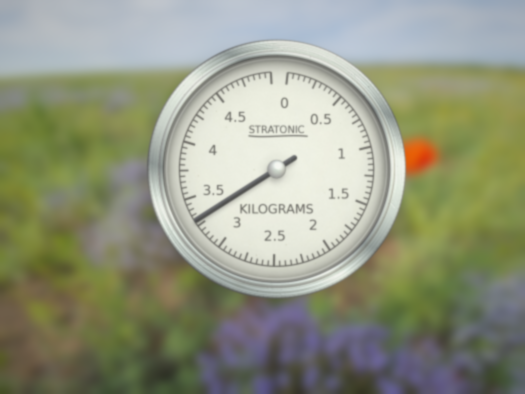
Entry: 3.3kg
